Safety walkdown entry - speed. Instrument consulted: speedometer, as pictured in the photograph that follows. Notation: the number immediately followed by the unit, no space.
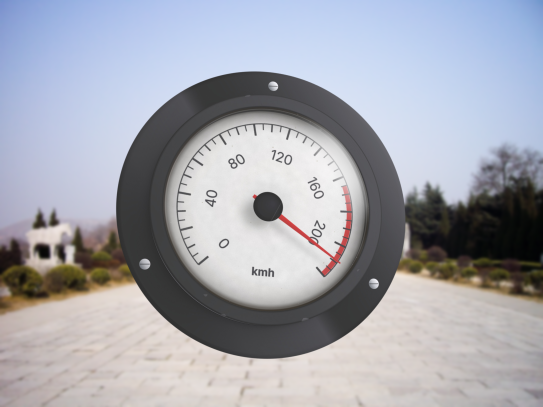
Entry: 210km/h
